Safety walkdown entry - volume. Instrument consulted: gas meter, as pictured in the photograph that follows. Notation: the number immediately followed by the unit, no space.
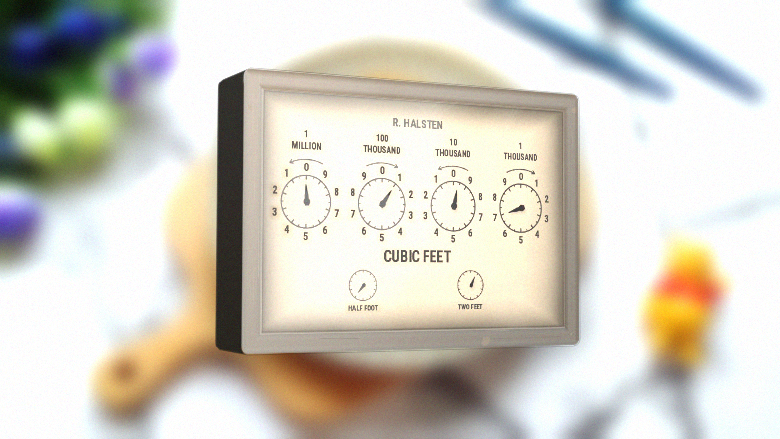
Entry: 9700ft³
